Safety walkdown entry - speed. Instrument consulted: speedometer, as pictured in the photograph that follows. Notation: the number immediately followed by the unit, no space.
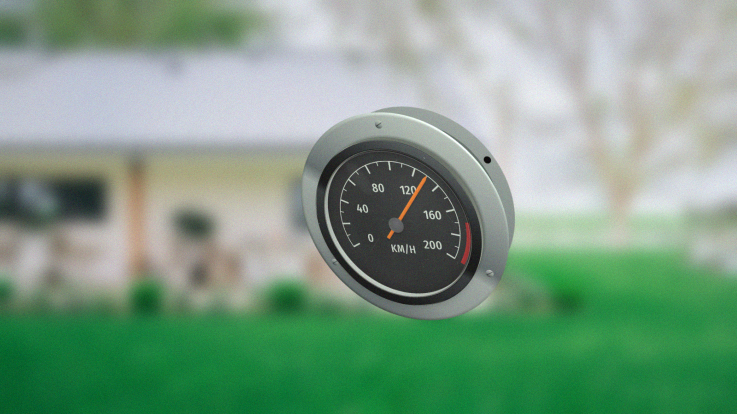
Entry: 130km/h
